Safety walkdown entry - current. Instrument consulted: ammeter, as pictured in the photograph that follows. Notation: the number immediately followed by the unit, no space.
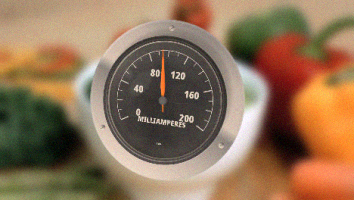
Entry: 95mA
